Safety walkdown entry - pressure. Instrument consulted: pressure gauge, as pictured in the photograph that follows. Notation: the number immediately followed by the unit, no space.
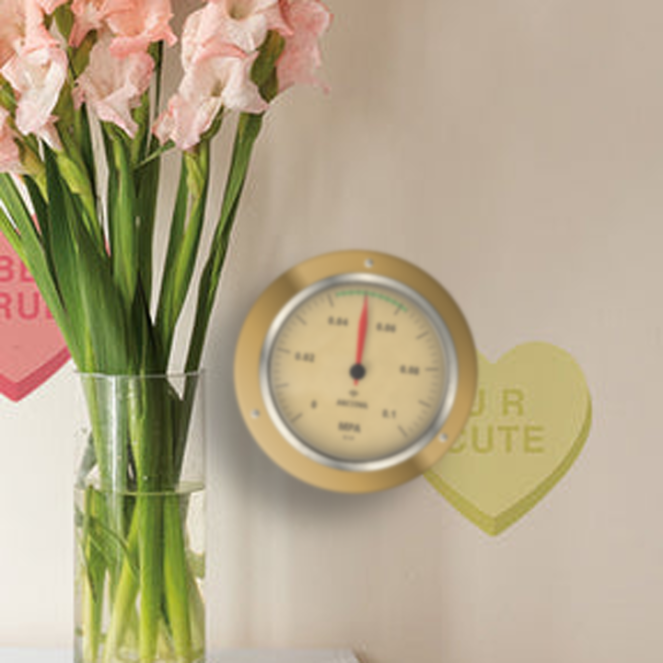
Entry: 0.05MPa
